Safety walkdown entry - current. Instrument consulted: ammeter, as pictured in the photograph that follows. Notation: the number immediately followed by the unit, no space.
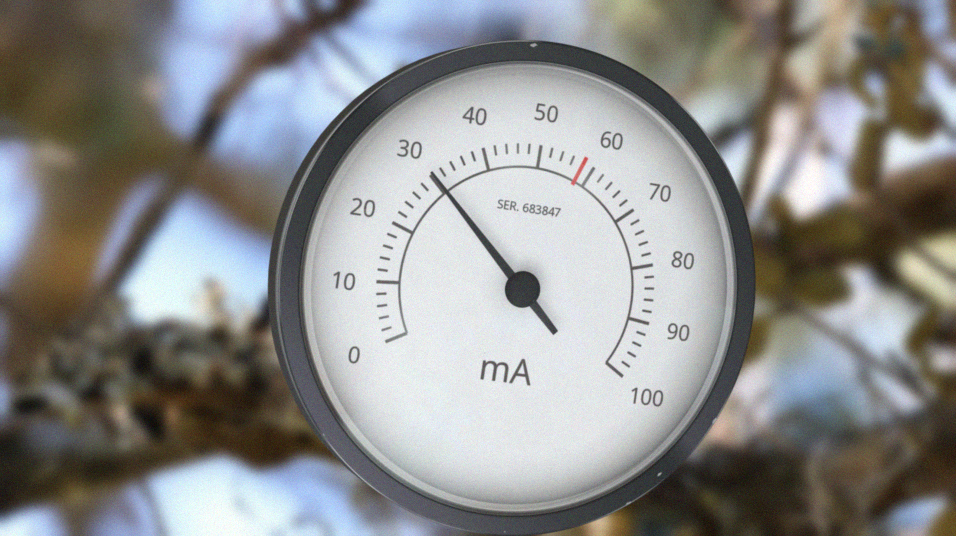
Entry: 30mA
